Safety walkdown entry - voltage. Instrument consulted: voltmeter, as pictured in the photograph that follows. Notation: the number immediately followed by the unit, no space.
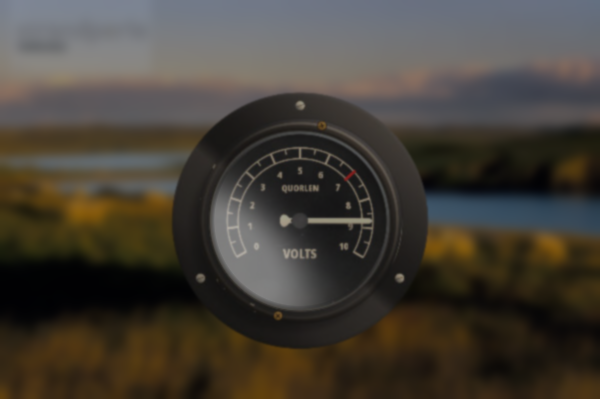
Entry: 8.75V
